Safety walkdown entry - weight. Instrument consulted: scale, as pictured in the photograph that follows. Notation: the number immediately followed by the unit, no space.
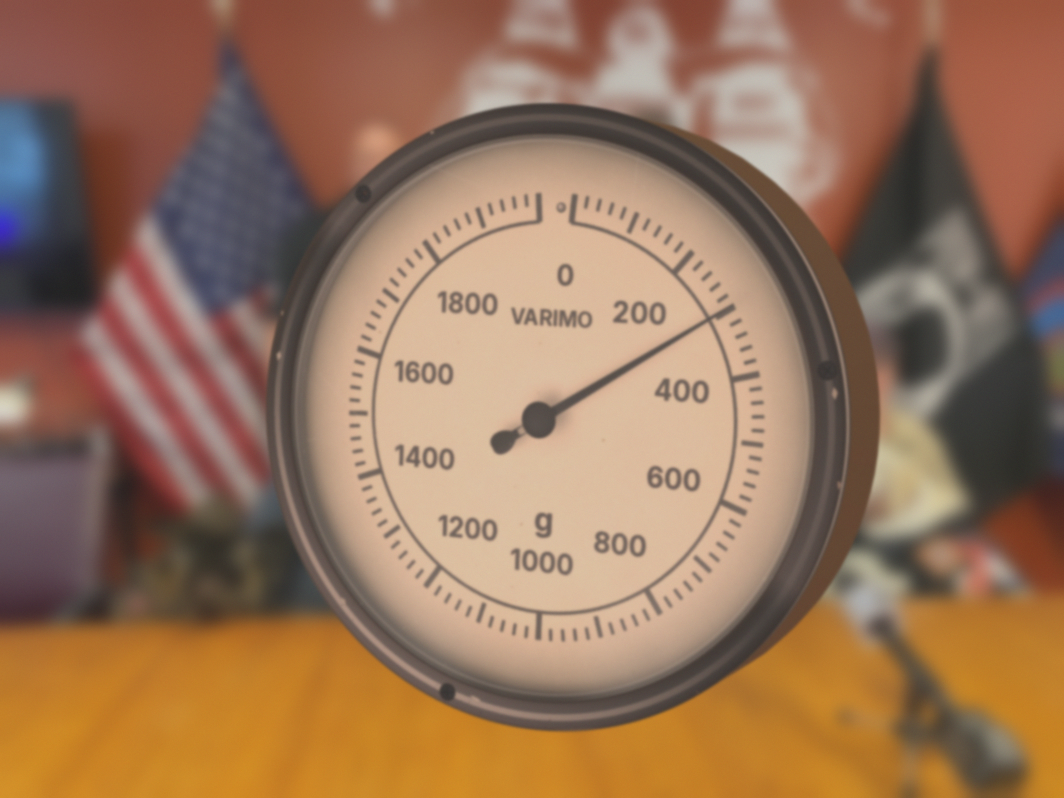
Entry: 300g
